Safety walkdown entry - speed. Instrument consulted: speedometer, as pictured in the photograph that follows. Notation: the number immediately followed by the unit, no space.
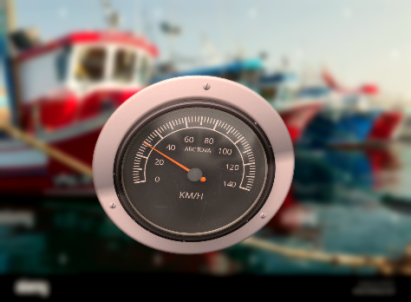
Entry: 30km/h
